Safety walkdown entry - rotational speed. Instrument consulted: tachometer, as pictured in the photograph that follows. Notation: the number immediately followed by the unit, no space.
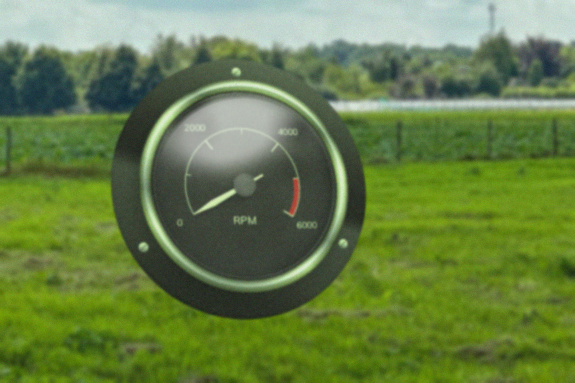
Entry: 0rpm
